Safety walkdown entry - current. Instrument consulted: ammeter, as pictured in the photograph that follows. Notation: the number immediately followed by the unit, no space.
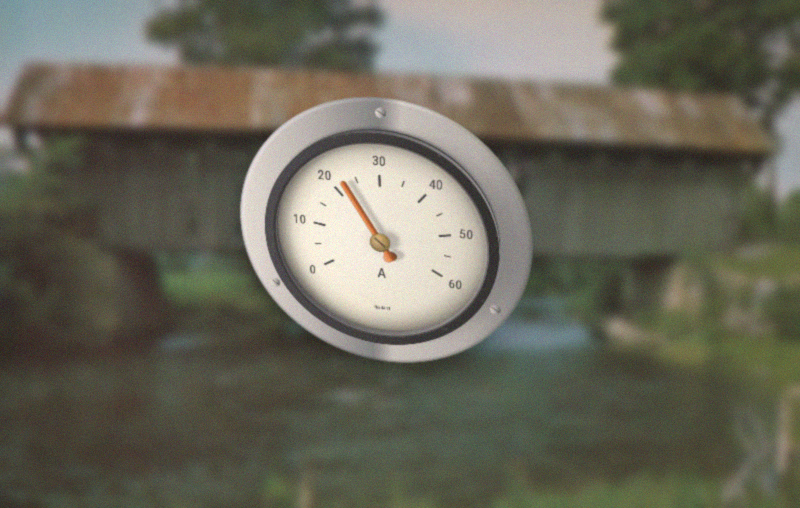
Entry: 22.5A
